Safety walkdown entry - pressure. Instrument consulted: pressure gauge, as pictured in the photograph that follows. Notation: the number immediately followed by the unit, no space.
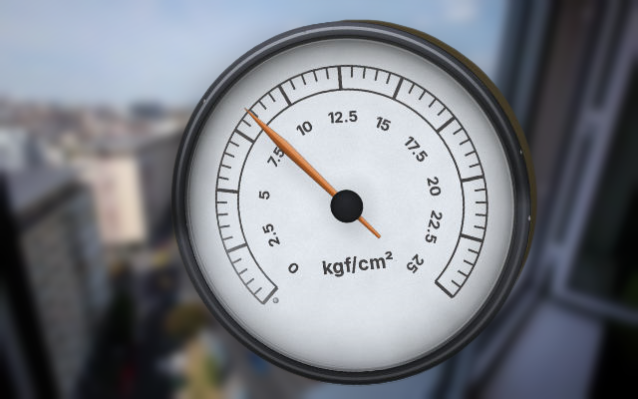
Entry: 8.5kg/cm²
